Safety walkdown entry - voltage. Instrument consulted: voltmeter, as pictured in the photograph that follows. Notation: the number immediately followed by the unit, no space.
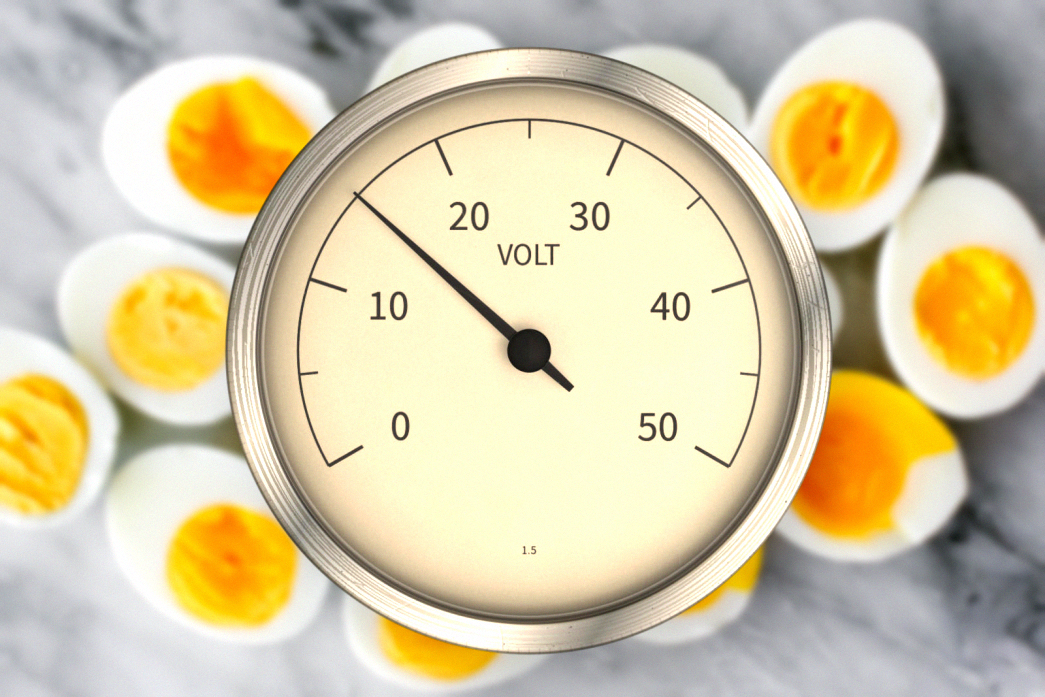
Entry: 15V
